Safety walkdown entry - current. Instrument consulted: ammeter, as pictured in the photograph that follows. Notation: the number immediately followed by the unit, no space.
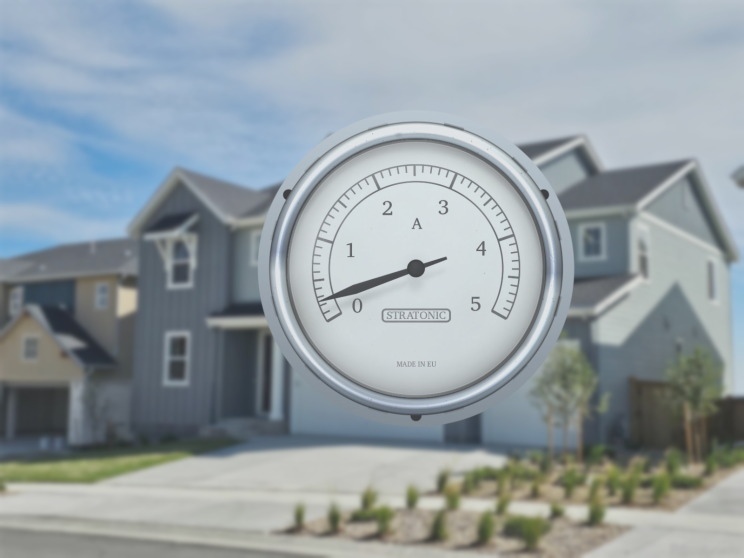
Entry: 0.25A
